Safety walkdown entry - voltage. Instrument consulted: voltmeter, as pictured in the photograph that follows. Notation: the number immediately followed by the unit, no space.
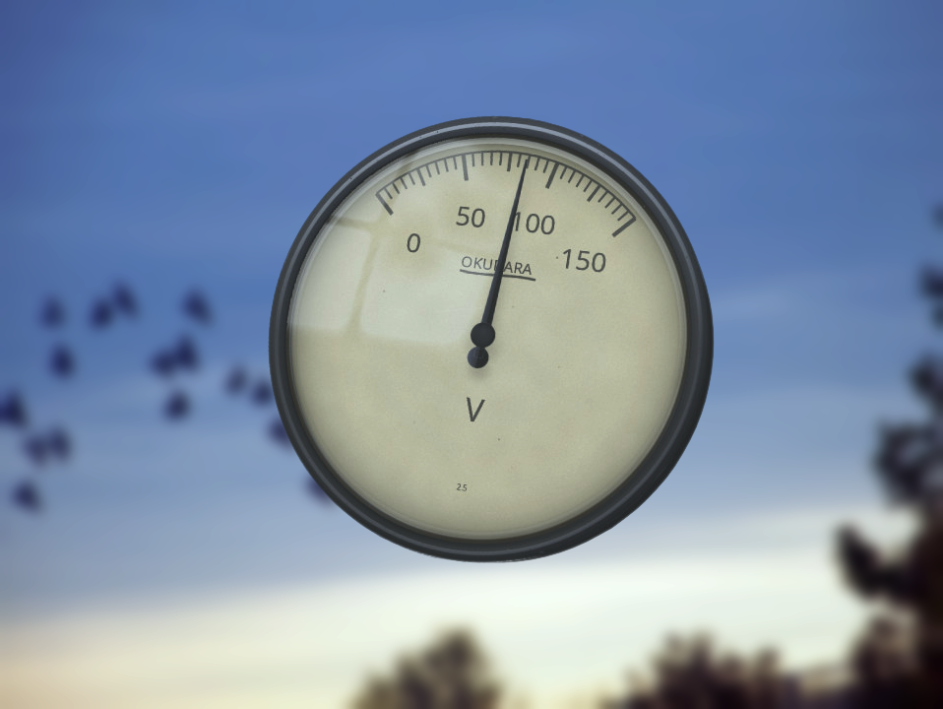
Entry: 85V
